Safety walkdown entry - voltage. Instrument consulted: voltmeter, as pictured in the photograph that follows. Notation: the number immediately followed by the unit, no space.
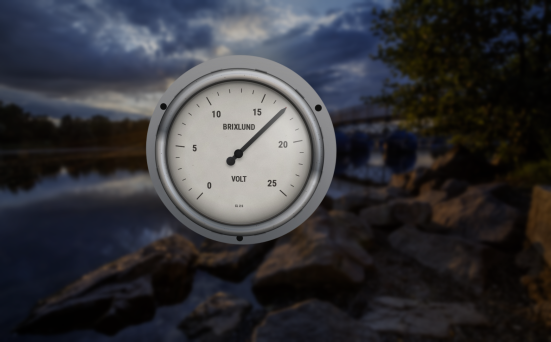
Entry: 17V
